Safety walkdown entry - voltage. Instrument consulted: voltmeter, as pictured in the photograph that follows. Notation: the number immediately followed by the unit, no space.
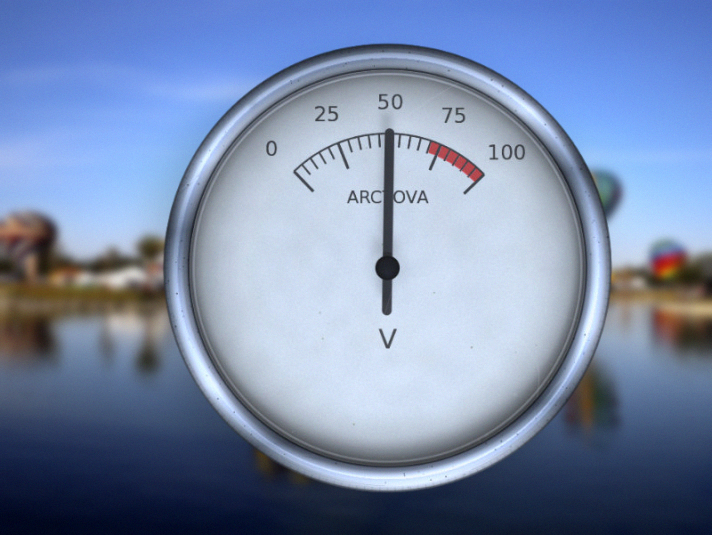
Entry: 50V
